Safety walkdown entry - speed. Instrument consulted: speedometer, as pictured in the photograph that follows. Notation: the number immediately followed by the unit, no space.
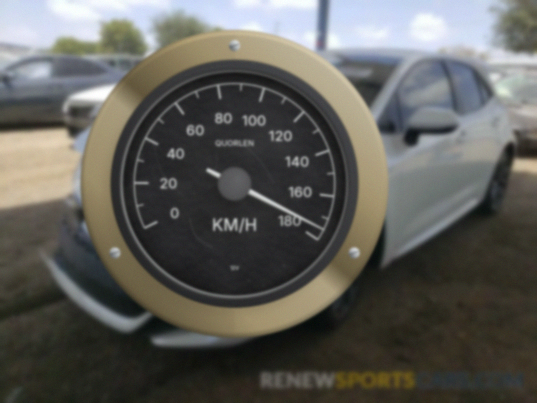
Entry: 175km/h
